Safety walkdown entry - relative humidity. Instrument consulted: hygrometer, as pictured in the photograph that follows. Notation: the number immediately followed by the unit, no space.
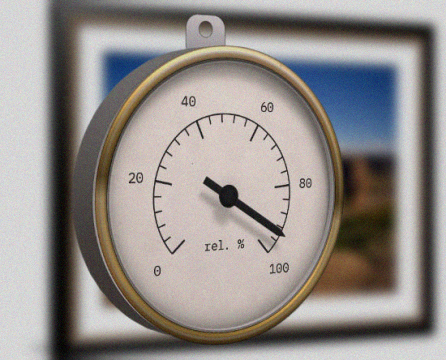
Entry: 94%
